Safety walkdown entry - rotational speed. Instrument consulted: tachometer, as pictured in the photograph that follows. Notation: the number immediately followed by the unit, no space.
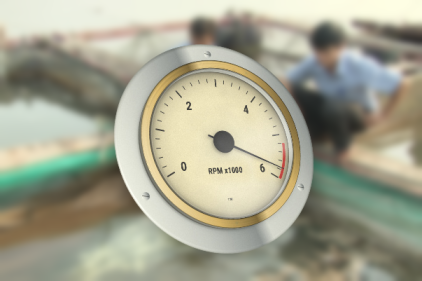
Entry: 5800rpm
